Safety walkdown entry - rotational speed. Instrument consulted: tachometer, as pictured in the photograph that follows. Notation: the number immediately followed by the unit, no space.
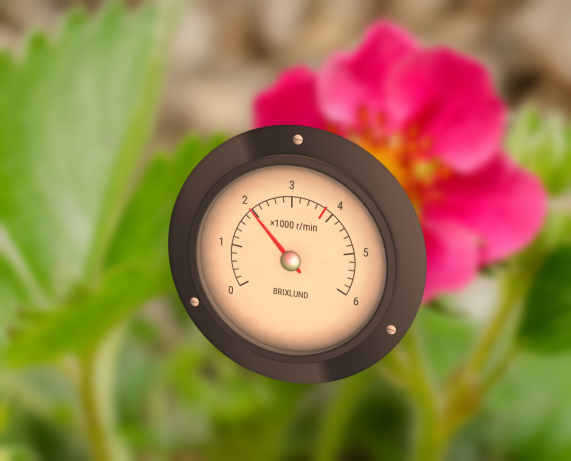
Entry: 2000rpm
